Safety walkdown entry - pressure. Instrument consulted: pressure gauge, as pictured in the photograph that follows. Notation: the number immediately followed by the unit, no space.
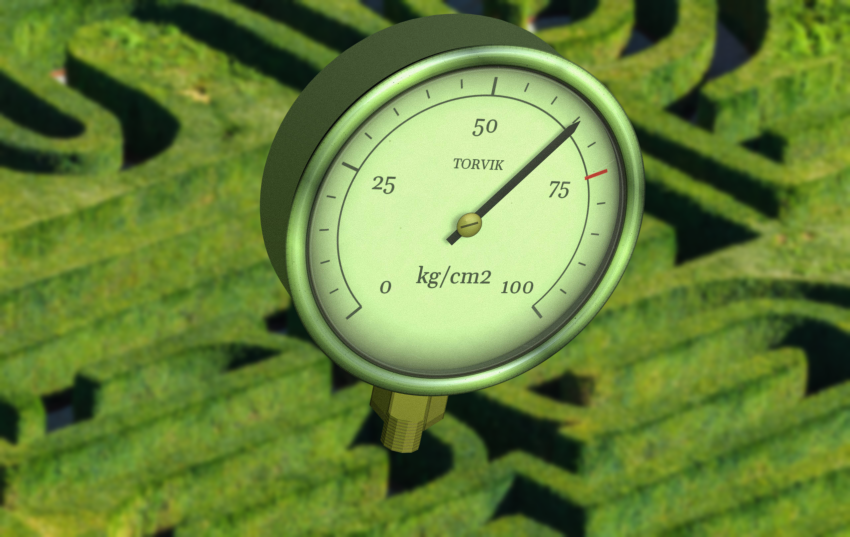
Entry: 65kg/cm²
